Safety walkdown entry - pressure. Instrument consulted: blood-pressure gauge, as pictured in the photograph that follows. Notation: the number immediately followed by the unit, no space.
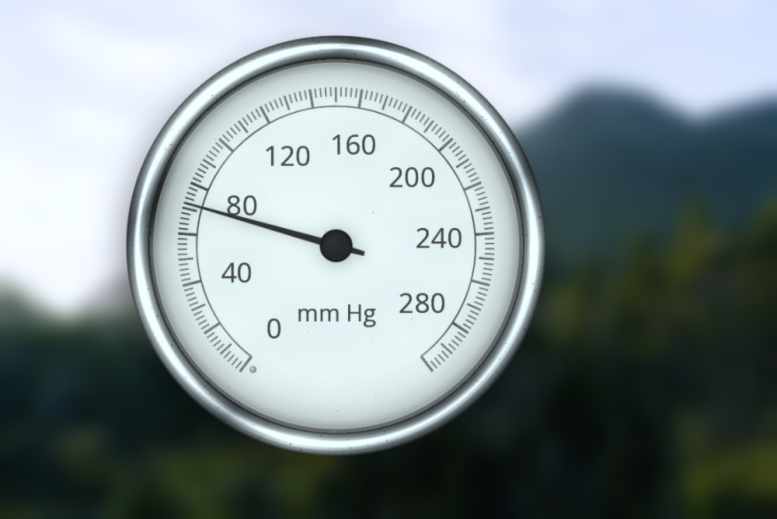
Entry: 72mmHg
